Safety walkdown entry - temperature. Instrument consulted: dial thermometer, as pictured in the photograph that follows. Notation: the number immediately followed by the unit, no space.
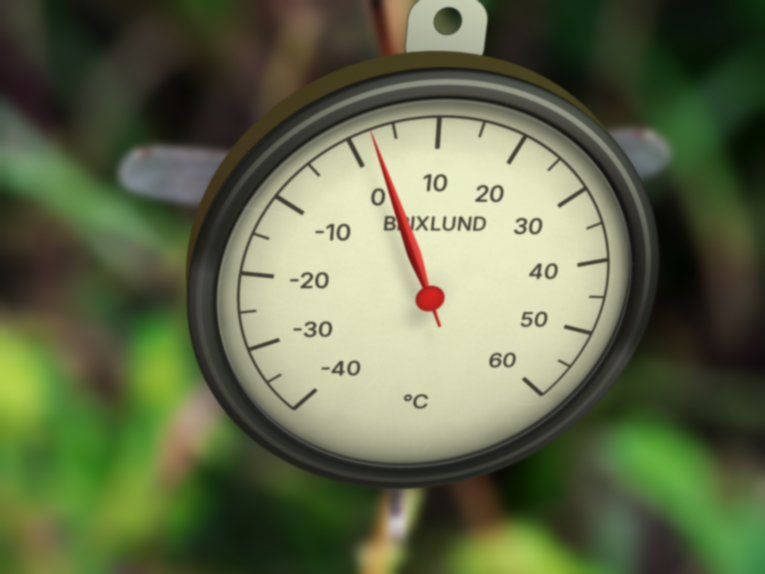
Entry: 2.5°C
